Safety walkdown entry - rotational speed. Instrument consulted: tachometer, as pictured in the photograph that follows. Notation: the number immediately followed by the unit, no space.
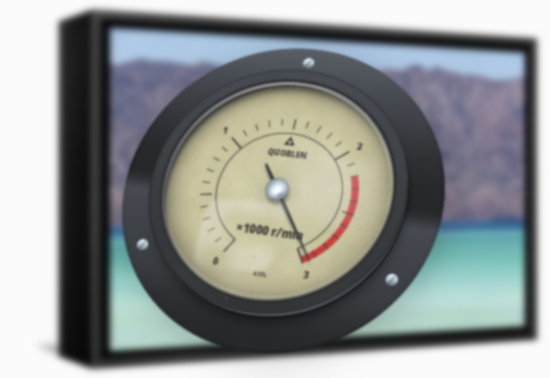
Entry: 2950rpm
